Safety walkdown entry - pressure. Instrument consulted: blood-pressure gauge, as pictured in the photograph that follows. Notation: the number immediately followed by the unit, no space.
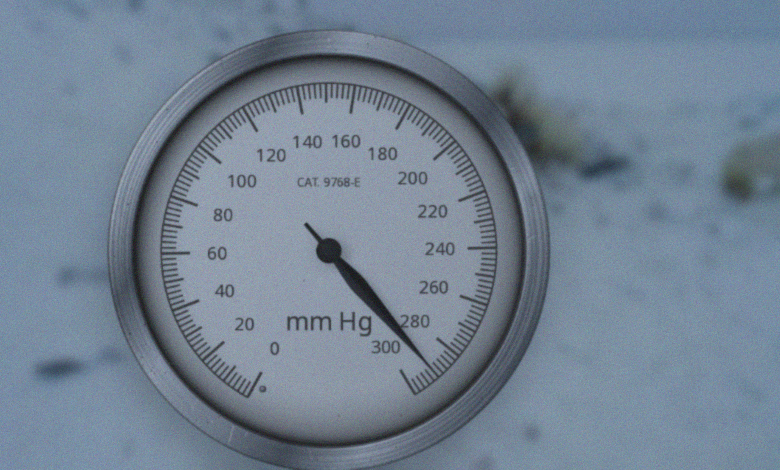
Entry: 290mmHg
